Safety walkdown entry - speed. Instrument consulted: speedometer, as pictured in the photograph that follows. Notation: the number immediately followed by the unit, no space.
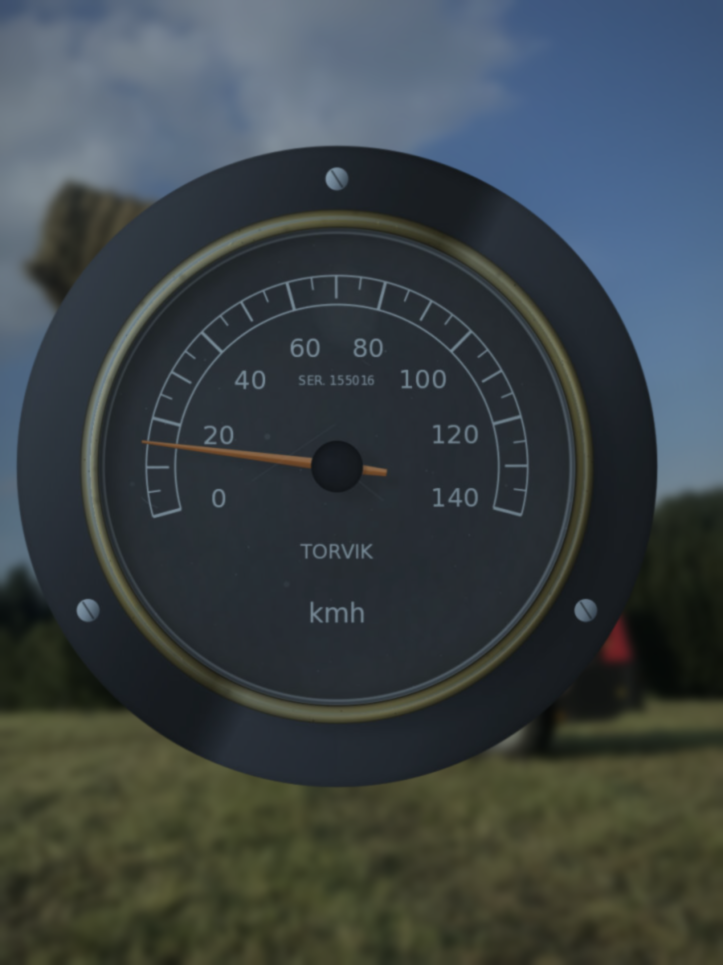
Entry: 15km/h
